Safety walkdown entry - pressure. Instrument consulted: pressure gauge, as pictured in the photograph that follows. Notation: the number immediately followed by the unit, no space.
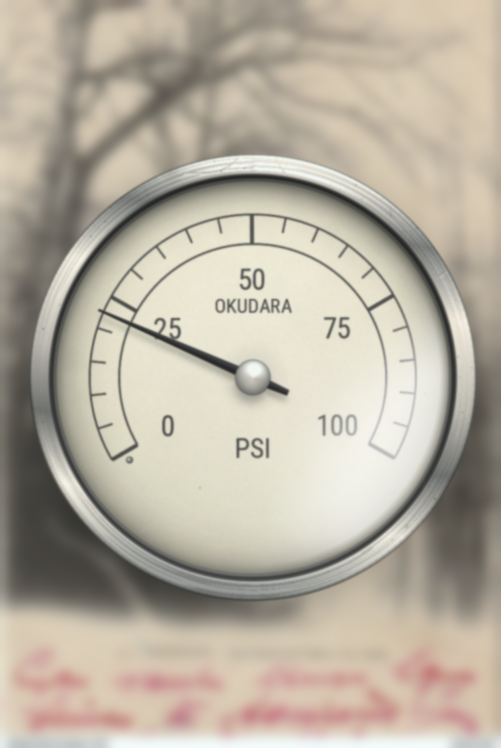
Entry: 22.5psi
